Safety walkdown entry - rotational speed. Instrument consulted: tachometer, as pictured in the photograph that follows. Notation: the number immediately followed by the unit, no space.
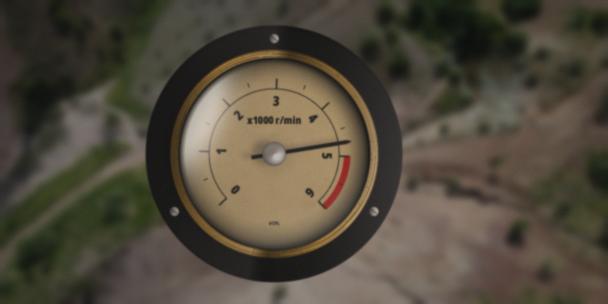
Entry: 4750rpm
